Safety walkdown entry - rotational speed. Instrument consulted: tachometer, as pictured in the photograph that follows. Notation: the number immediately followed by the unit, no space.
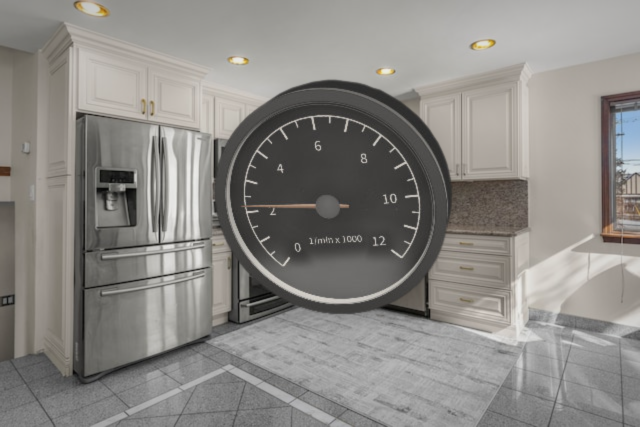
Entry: 2250rpm
